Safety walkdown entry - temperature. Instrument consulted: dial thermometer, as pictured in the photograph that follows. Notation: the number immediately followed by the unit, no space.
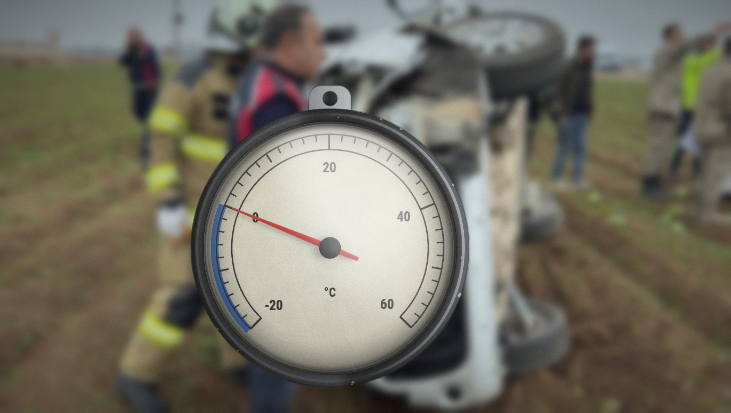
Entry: 0°C
